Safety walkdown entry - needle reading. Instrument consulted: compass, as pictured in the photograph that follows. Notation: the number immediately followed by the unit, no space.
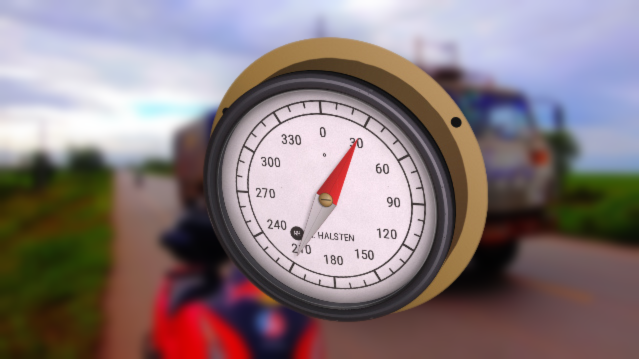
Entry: 30°
